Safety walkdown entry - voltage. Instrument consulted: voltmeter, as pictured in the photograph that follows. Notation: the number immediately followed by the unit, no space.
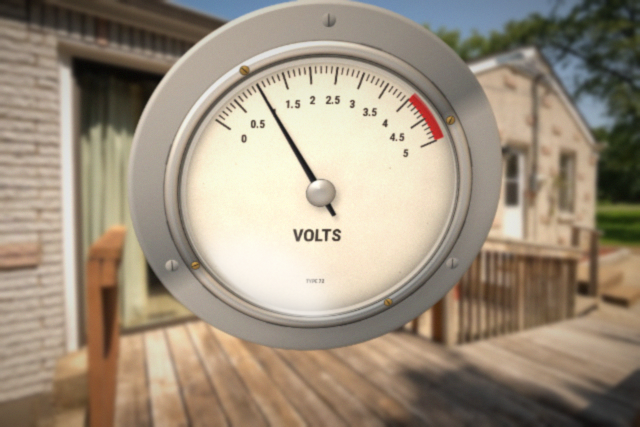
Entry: 1V
